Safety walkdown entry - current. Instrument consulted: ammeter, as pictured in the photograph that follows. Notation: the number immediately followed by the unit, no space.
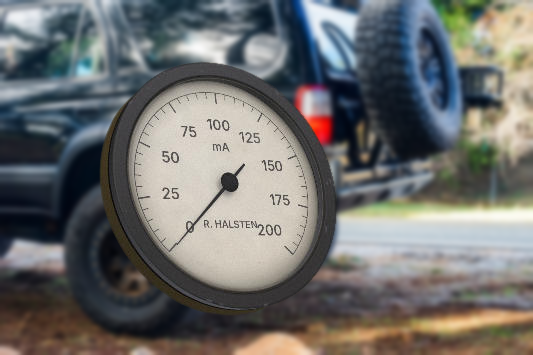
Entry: 0mA
